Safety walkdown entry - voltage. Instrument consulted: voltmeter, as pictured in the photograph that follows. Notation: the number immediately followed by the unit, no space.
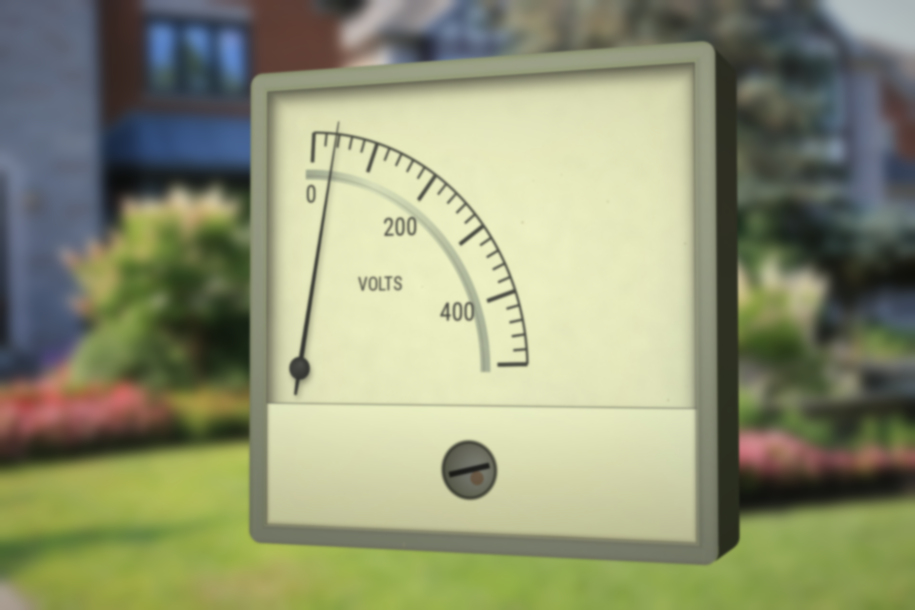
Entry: 40V
